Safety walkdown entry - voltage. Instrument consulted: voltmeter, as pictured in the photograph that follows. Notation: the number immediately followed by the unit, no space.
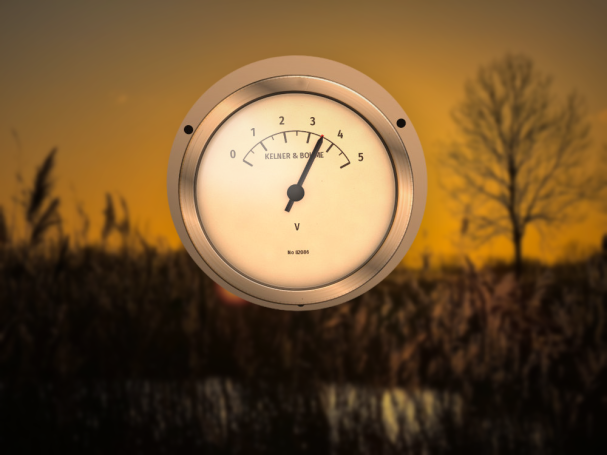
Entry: 3.5V
